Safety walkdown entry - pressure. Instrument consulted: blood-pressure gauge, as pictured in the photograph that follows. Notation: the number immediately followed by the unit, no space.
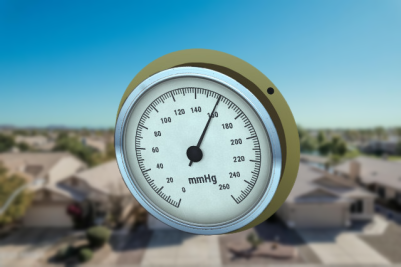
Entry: 160mmHg
